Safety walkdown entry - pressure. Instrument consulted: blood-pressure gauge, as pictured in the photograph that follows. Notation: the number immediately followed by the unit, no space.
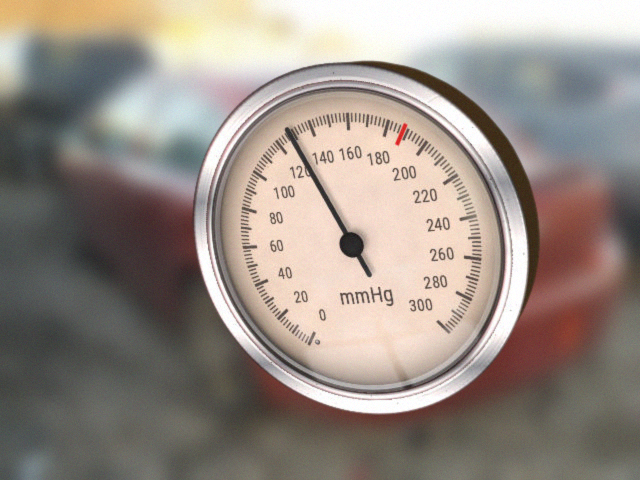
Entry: 130mmHg
